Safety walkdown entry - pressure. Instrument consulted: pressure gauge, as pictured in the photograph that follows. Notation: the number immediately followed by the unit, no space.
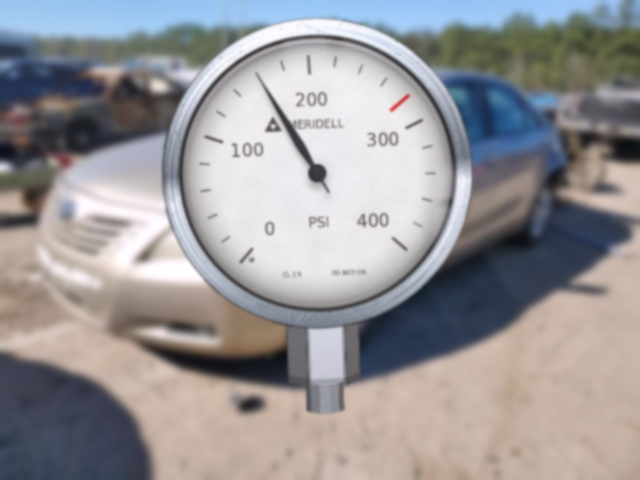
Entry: 160psi
